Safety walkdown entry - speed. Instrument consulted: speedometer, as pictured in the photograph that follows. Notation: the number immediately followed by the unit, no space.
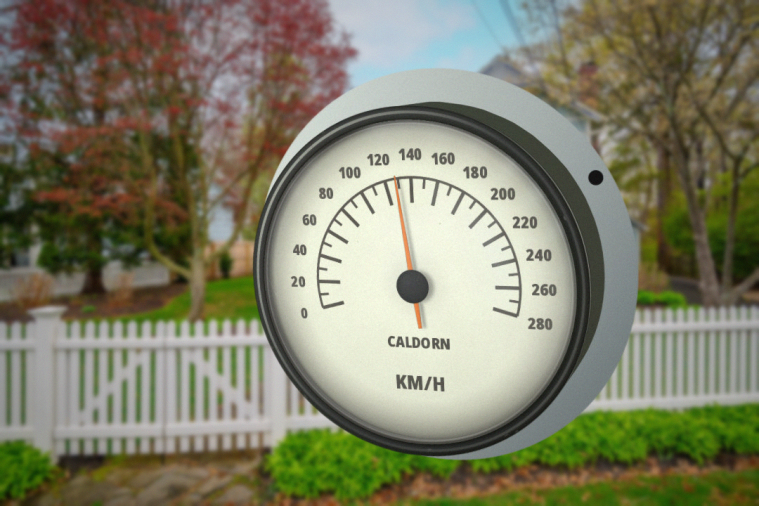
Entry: 130km/h
